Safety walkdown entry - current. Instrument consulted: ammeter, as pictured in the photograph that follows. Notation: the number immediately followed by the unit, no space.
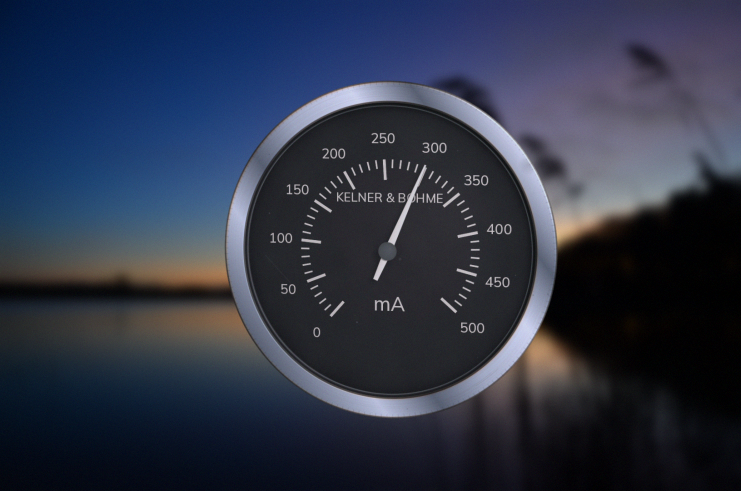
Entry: 300mA
